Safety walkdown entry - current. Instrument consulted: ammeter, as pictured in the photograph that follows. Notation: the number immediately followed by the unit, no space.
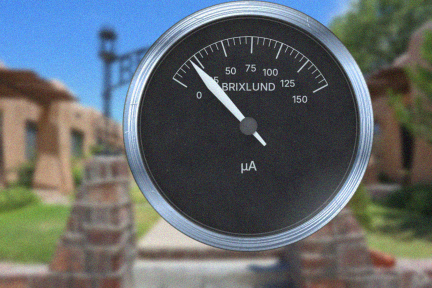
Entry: 20µA
